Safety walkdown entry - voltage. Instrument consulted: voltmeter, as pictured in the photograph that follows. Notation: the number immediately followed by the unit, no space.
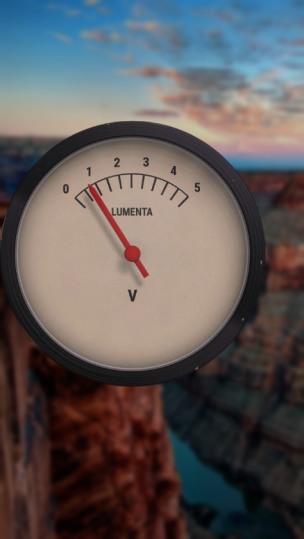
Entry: 0.75V
